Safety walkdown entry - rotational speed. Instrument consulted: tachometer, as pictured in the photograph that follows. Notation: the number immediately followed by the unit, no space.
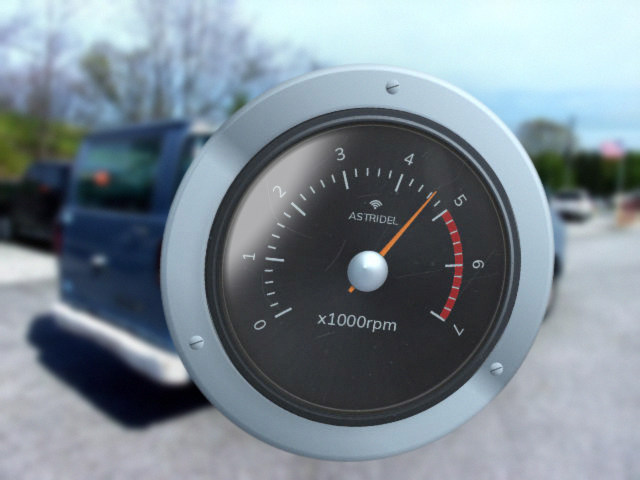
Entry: 4600rpm
